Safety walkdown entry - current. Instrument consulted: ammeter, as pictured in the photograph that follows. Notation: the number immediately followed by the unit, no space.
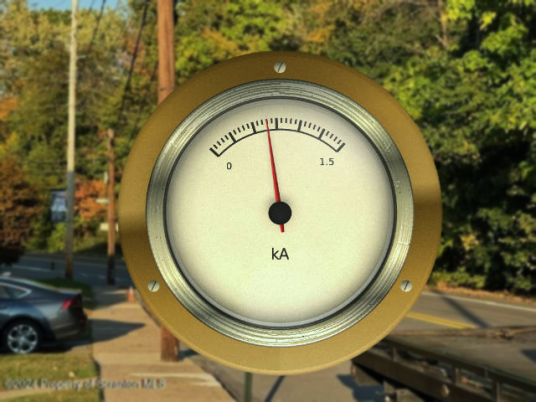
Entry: 0.65kA
